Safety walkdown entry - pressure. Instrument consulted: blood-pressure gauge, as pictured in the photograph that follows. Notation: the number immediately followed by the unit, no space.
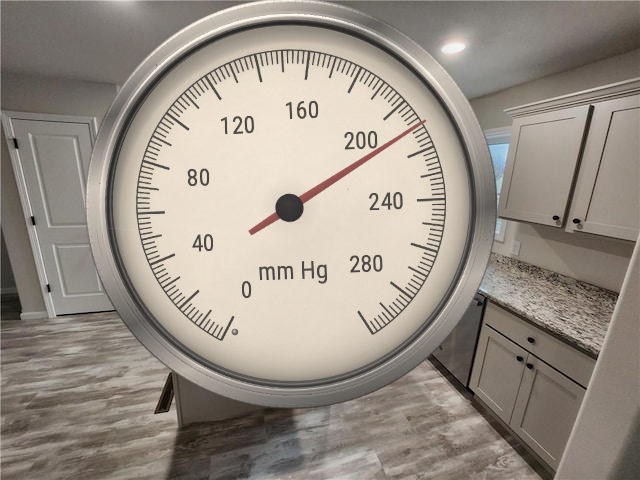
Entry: 210mmHg
